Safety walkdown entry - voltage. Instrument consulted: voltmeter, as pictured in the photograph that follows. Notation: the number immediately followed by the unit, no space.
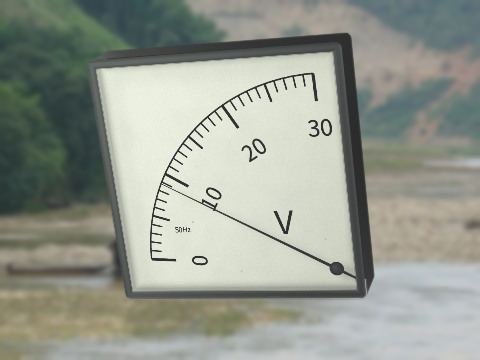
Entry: 9V
